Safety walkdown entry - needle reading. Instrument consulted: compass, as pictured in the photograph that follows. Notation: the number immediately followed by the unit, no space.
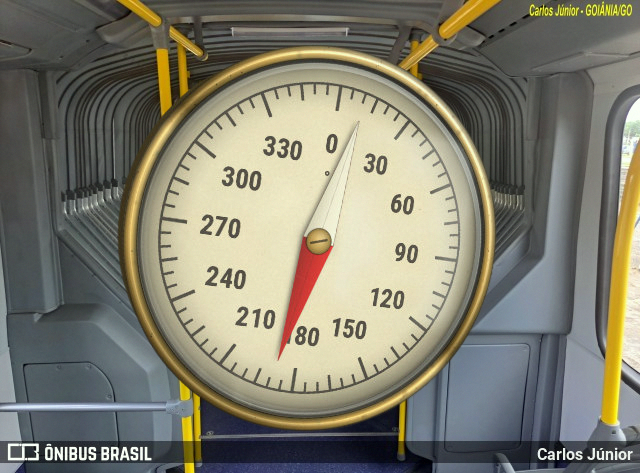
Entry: 190°
